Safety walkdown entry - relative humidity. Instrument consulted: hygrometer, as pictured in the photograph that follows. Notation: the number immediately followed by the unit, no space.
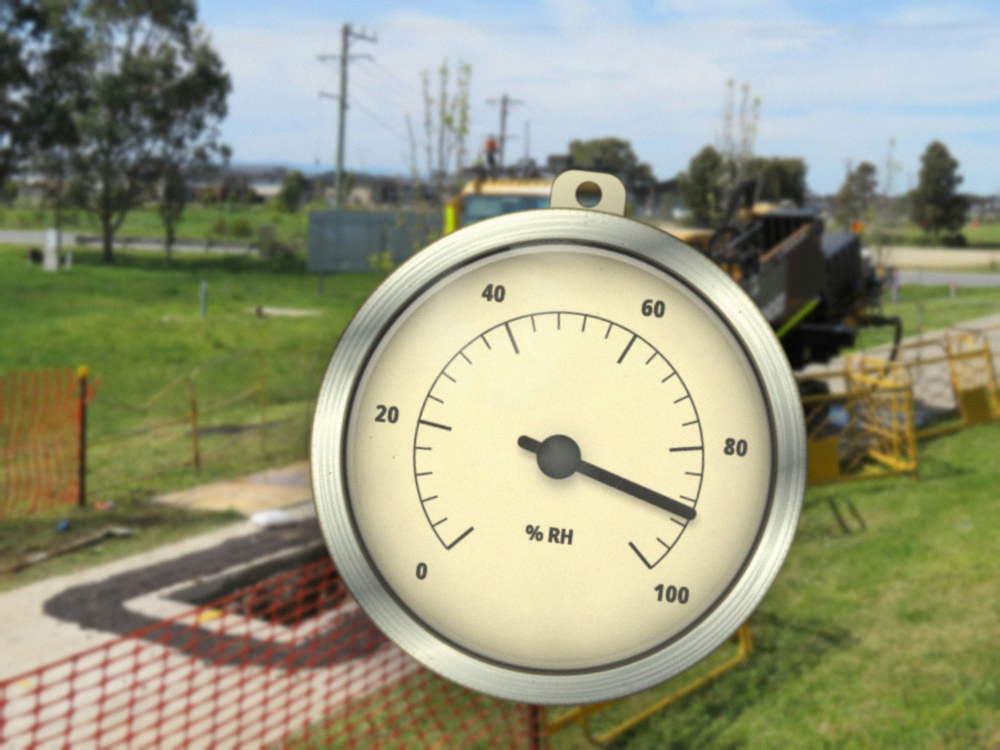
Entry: 90%
